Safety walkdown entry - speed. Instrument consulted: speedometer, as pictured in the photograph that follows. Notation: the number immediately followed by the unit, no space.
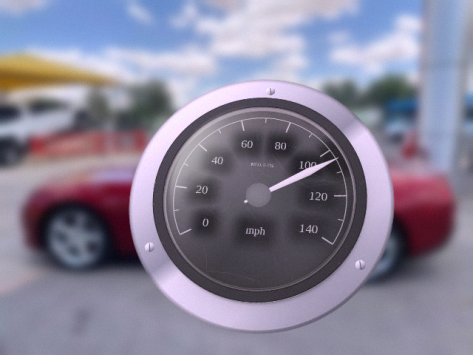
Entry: 105mph
